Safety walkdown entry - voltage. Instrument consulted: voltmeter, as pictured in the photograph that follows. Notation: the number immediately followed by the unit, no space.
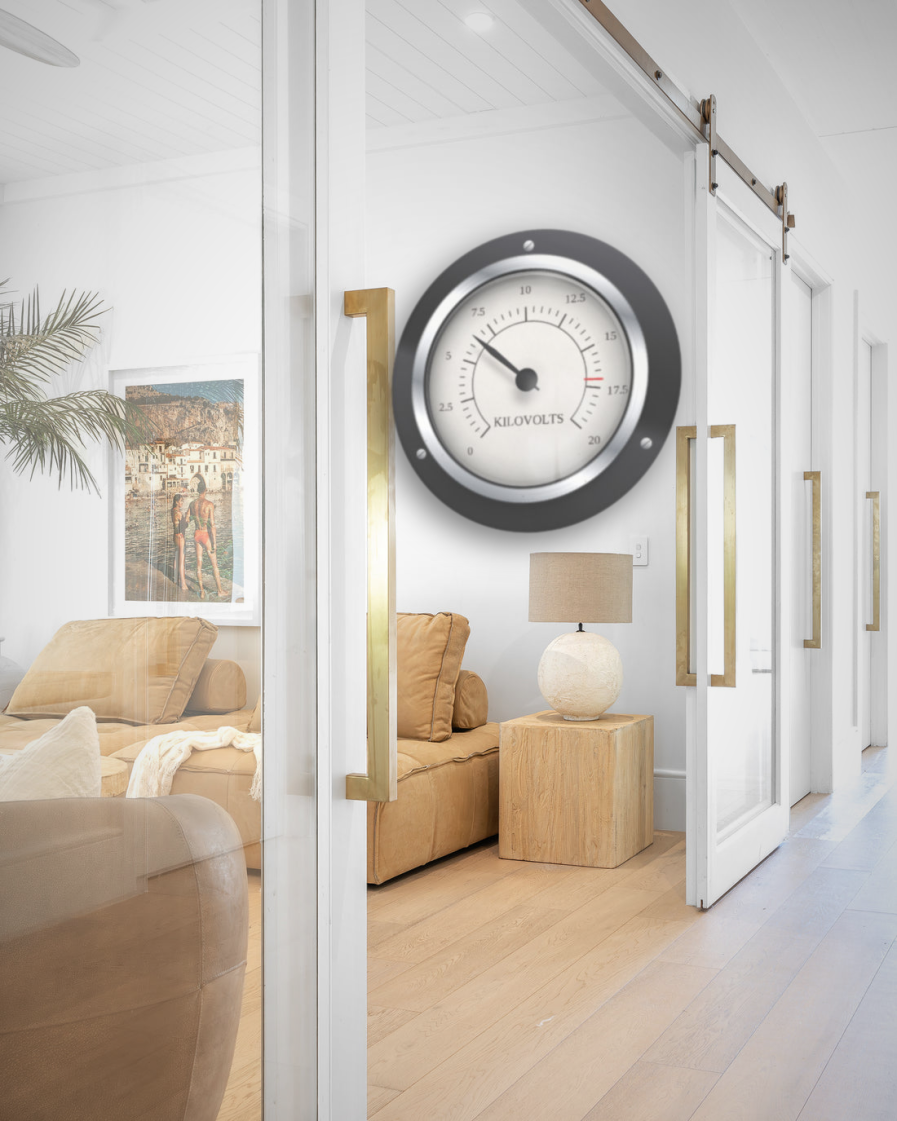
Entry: 6.5kV
